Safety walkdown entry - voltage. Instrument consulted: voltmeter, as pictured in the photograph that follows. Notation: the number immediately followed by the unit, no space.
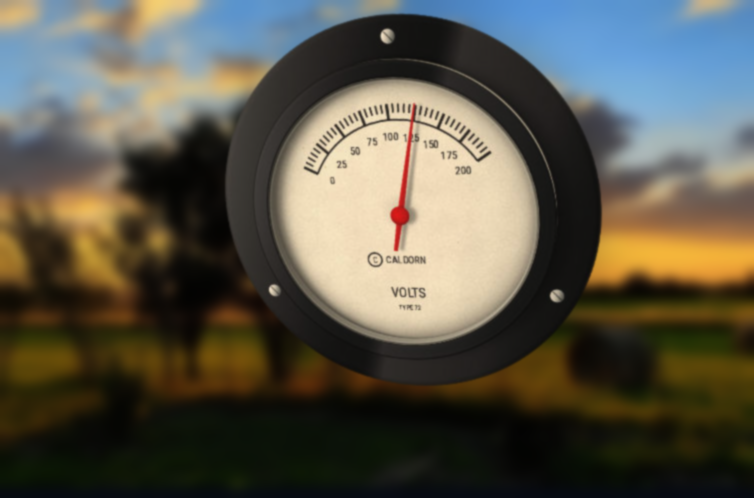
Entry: 125V
